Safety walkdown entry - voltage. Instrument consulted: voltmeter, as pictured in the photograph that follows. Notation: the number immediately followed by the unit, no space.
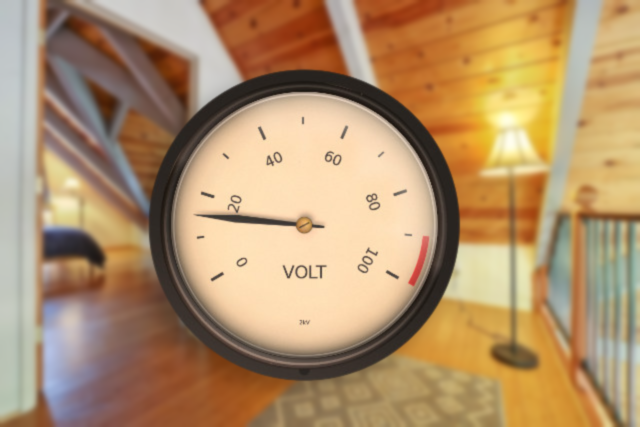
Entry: 15V
